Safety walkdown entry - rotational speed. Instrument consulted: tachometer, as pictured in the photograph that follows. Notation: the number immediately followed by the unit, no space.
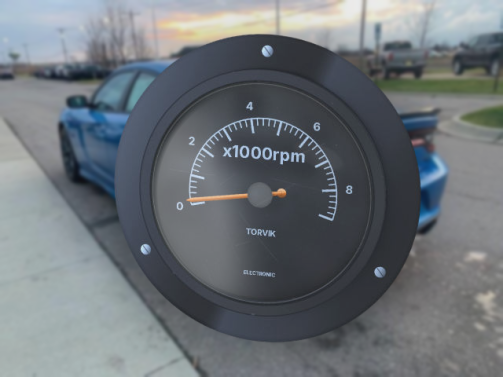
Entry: 200rpm
